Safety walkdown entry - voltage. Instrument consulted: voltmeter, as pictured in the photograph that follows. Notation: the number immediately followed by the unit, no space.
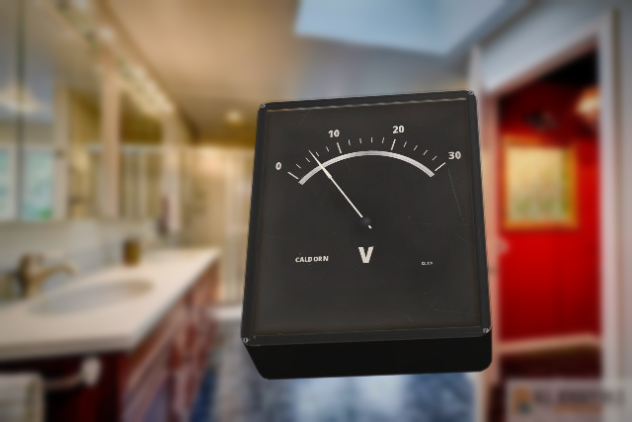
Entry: 5V
